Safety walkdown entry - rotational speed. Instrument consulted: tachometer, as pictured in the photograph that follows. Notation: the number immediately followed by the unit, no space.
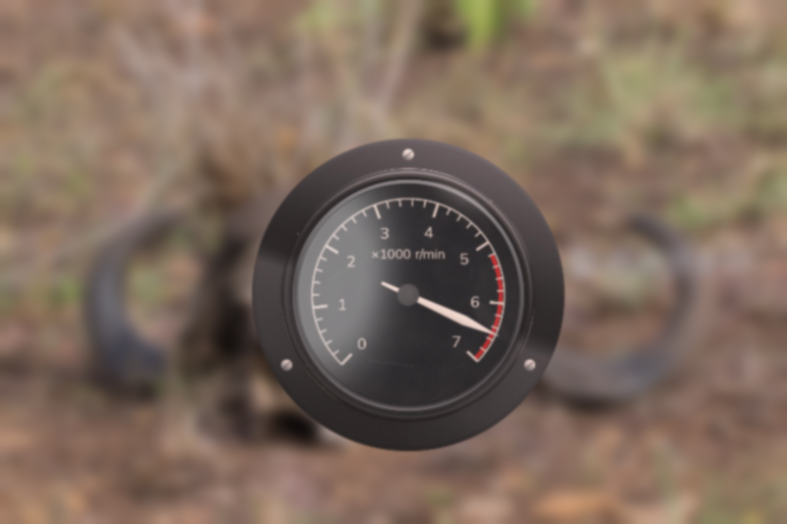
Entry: 6500rpm
